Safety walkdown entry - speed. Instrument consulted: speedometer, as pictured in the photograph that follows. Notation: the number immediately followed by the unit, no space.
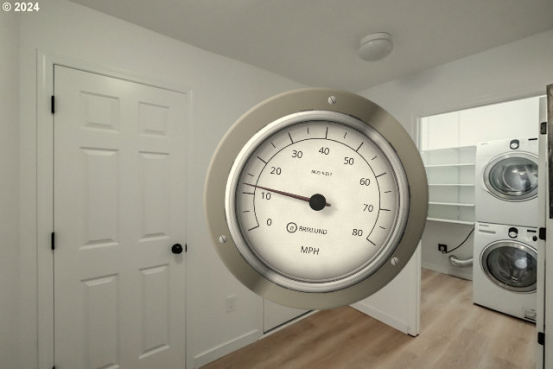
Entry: 12.5mph
